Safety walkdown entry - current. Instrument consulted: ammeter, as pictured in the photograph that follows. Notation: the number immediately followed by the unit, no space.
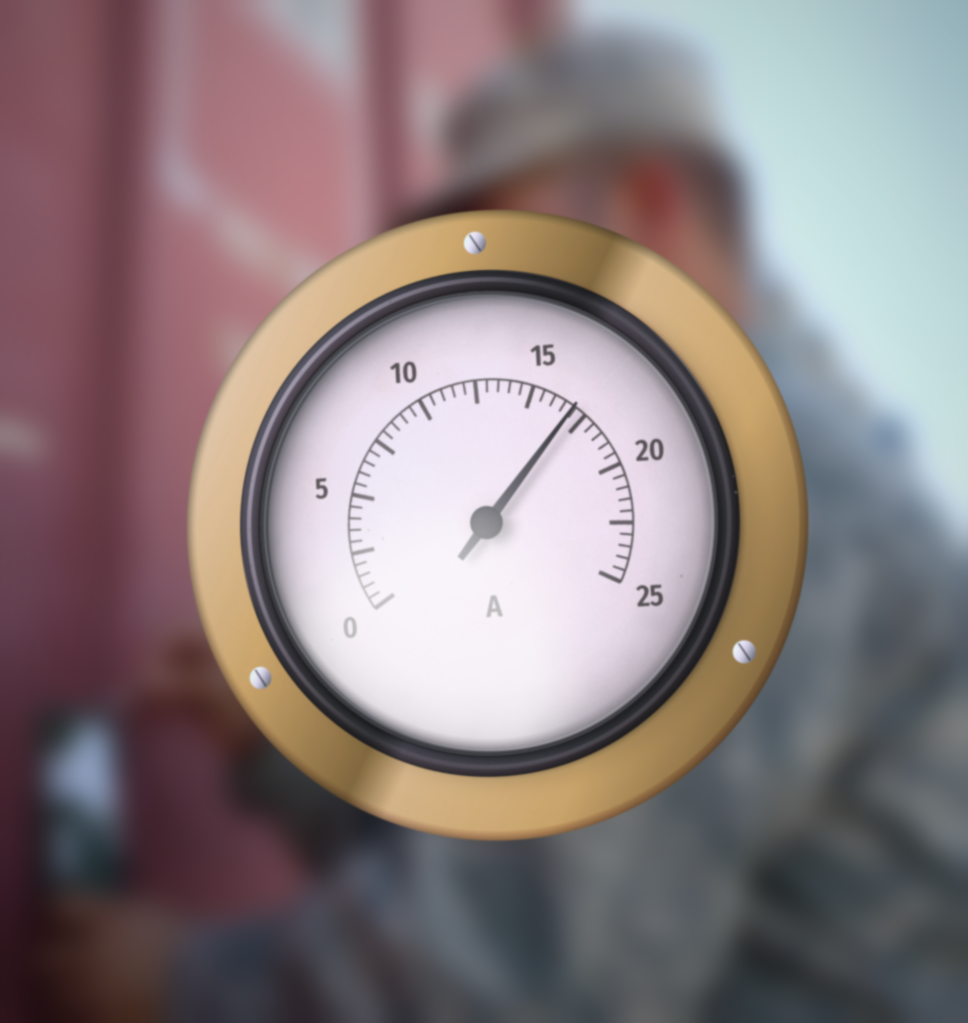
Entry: 17A
